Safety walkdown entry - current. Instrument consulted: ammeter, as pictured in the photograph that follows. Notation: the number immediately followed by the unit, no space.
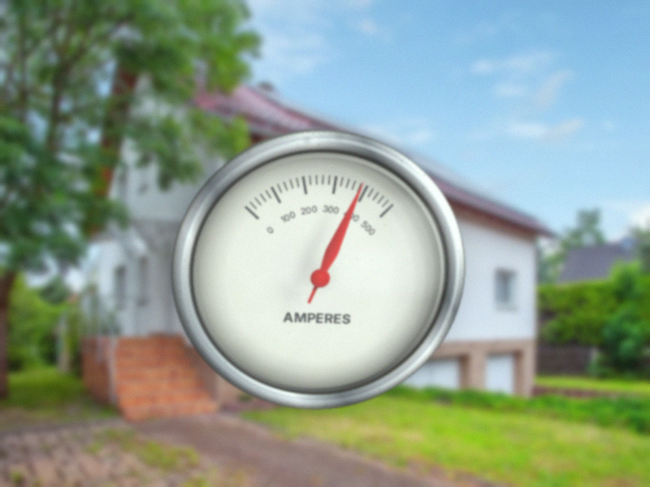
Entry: 380A
